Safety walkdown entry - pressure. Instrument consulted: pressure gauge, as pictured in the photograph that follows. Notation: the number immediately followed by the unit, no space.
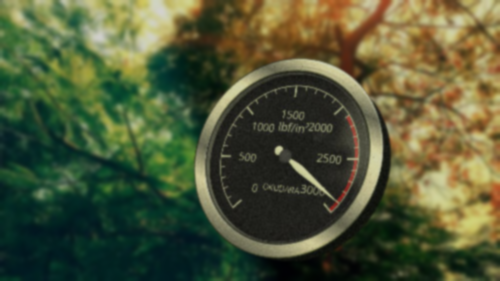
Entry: 2900psi
